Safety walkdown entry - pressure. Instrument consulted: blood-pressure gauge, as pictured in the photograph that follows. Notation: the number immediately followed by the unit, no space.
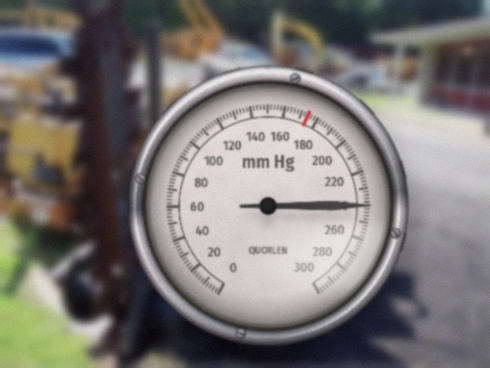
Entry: 240mmHg
